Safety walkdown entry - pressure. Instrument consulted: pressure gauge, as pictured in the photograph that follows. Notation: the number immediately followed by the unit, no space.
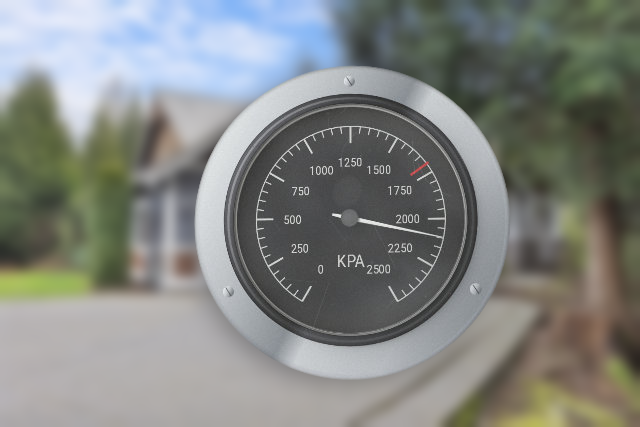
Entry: 2100kPa
